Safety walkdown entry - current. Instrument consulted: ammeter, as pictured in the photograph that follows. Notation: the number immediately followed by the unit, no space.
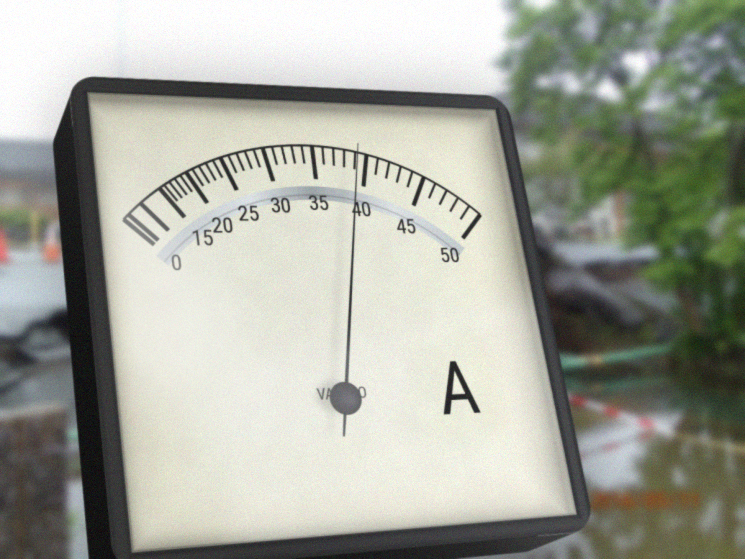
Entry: 39A
